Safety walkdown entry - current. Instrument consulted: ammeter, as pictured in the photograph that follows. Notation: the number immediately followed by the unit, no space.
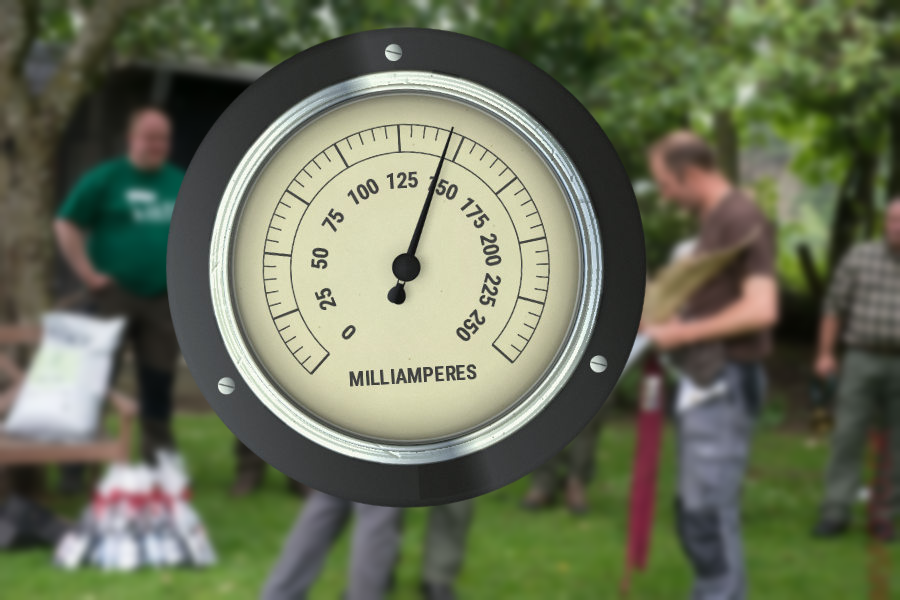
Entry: 145mA
